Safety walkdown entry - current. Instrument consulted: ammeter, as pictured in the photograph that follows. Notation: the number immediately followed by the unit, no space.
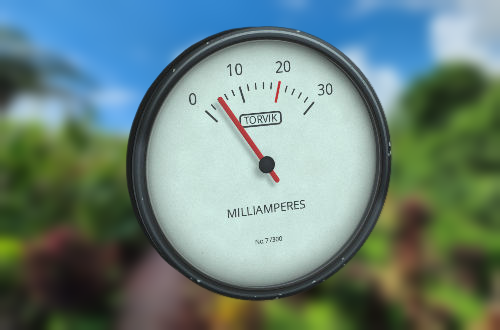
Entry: 4mA
